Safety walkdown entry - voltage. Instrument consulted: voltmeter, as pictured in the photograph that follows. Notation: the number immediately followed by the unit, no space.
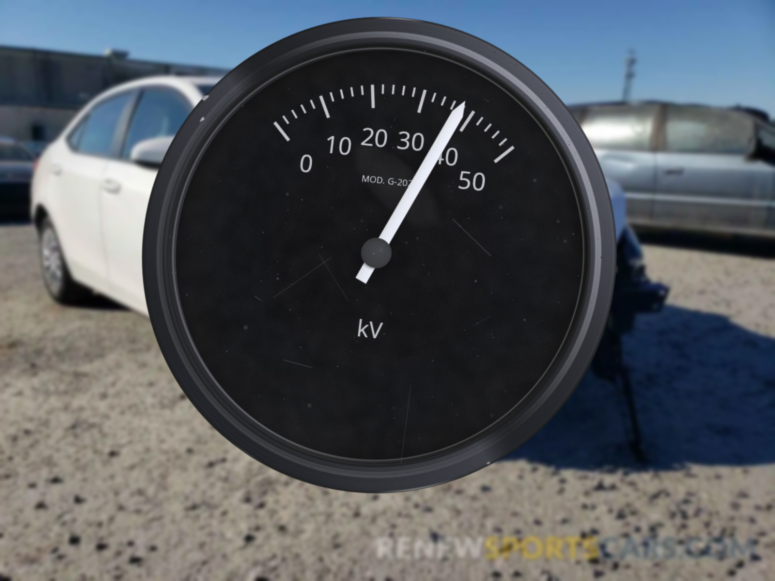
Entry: 38kV
